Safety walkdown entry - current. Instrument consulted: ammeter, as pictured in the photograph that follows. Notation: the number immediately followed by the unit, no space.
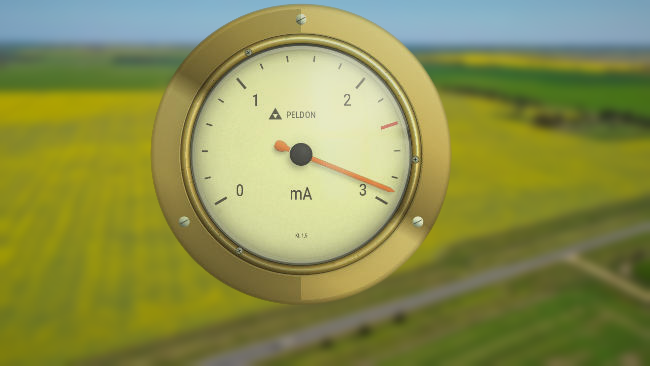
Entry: 2.9mA
